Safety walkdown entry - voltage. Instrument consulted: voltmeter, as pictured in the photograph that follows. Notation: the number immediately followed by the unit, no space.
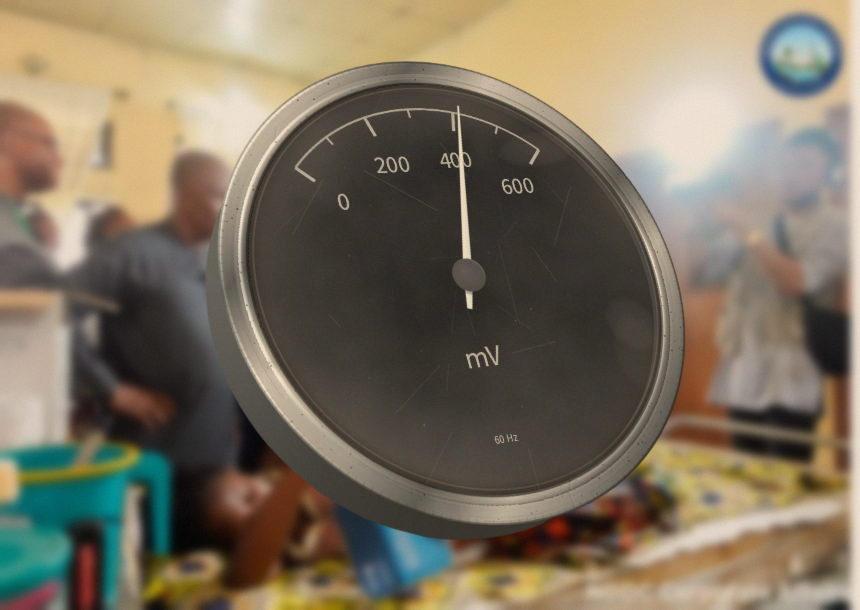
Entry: 400mV
